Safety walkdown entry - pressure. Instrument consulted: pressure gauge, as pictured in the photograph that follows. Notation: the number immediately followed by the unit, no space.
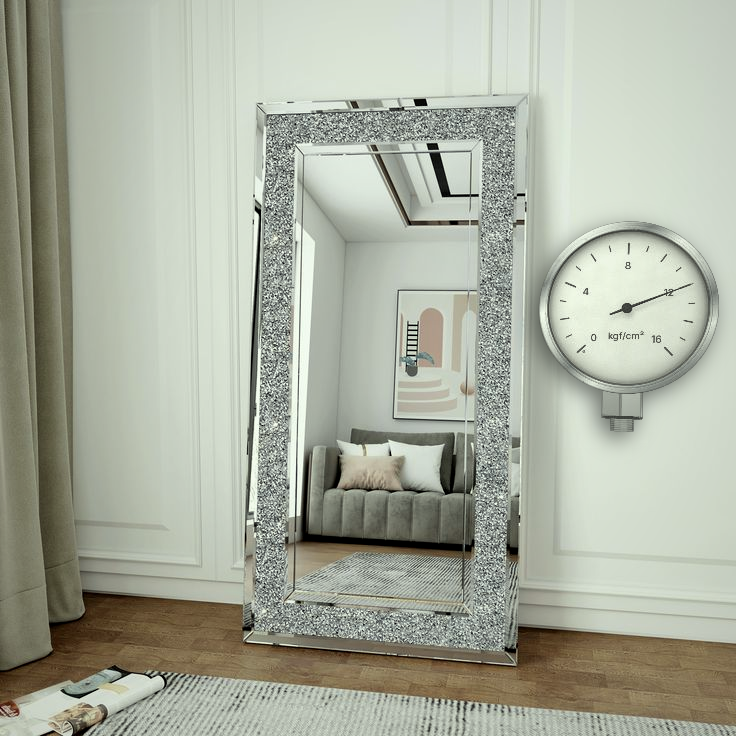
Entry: 12kg/cm²
